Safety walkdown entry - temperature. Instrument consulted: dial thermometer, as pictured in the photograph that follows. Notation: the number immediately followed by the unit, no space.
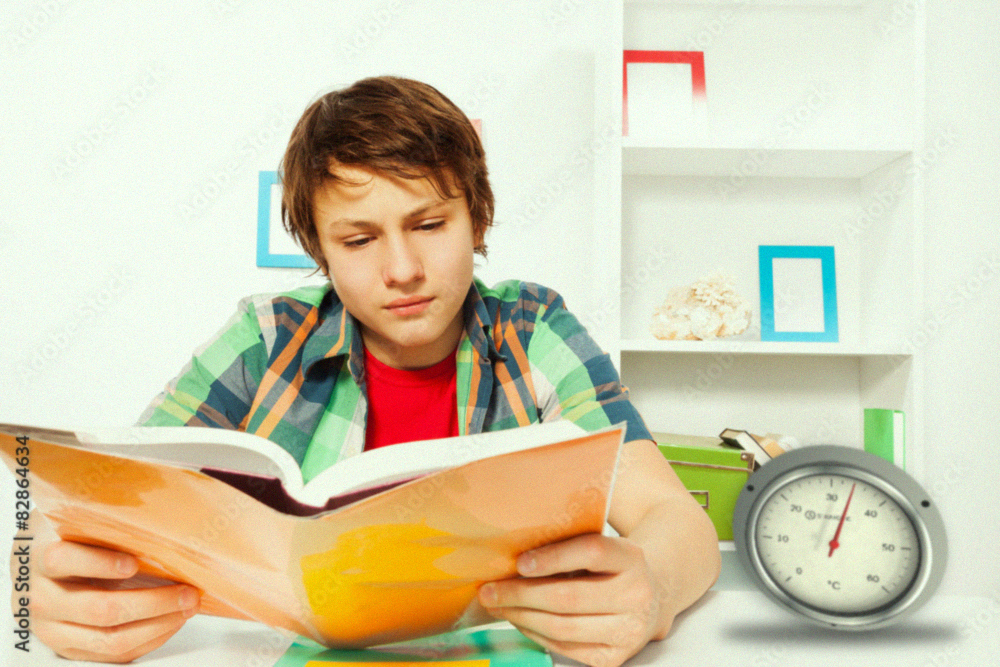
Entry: 34°C
